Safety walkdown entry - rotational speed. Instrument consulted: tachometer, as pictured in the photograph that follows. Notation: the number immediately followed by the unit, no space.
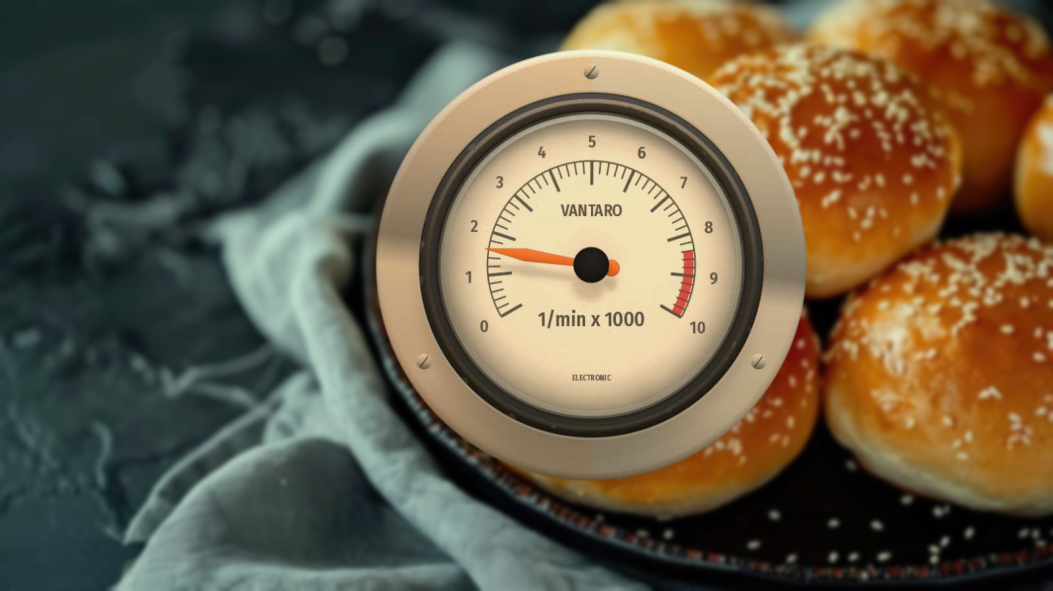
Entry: 1600rpm
